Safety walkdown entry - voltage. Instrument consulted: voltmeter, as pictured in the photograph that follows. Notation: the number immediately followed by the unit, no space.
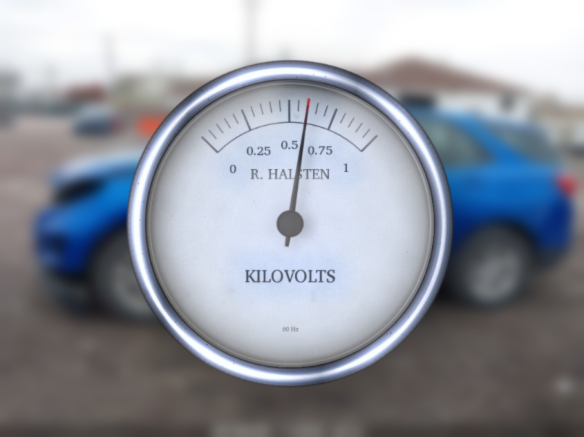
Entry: 0.6kV
